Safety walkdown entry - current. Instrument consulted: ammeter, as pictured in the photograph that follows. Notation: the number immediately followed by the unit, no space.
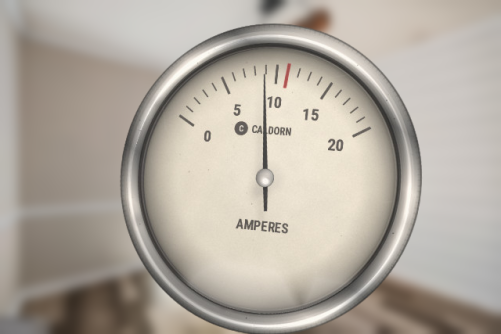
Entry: 9A
